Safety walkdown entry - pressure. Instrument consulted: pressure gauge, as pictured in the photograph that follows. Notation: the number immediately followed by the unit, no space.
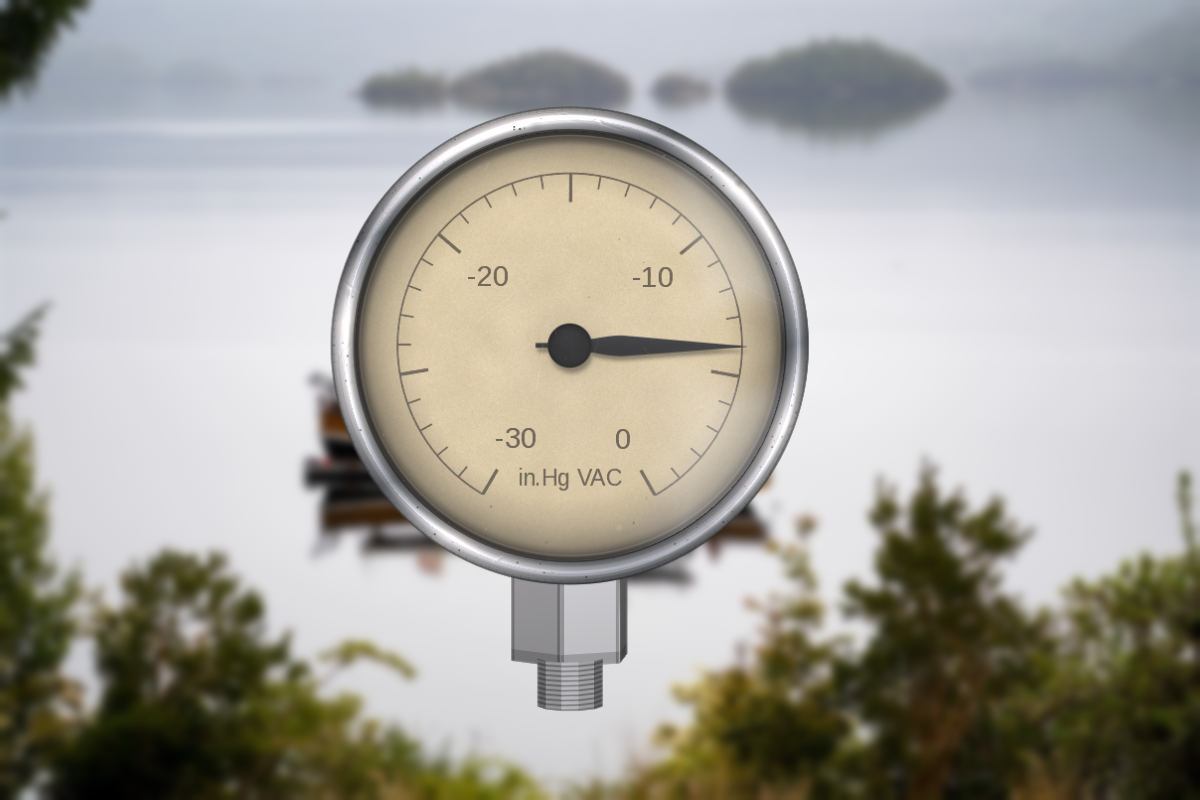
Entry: -6inHg
